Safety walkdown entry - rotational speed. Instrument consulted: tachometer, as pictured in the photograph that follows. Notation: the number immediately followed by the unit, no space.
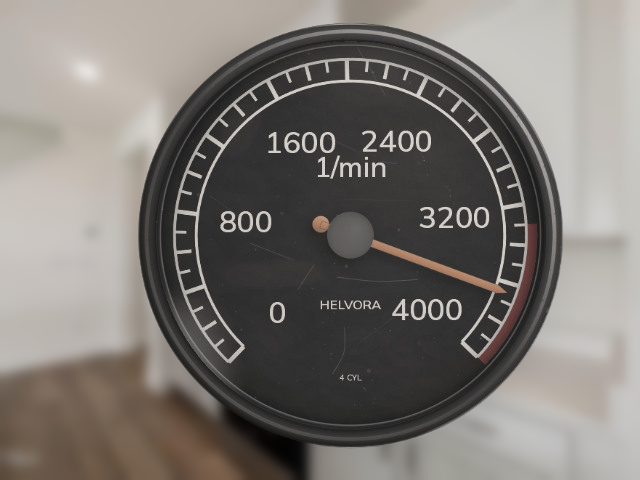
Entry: 3650rpm
